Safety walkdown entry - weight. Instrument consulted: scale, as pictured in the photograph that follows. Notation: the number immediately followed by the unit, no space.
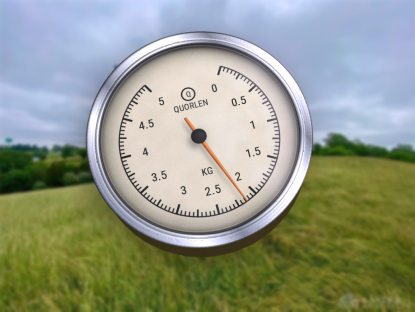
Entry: 2.15kg
